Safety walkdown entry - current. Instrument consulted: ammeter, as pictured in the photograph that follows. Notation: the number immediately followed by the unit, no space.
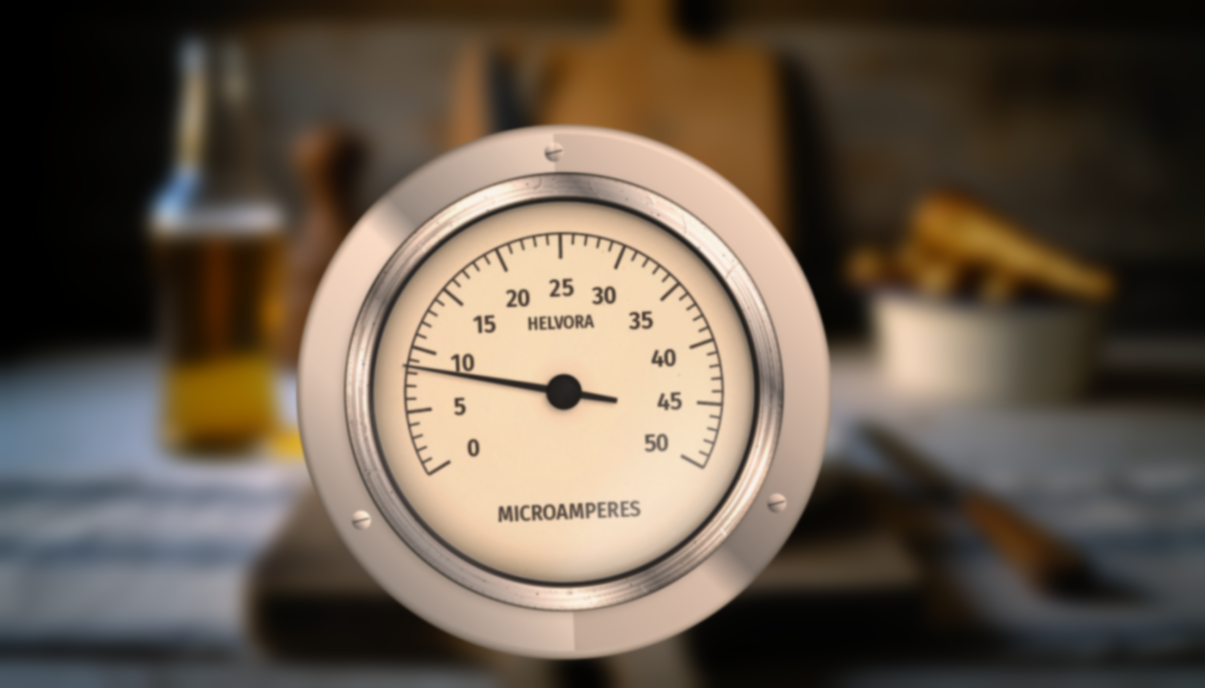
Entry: 8.5µA
